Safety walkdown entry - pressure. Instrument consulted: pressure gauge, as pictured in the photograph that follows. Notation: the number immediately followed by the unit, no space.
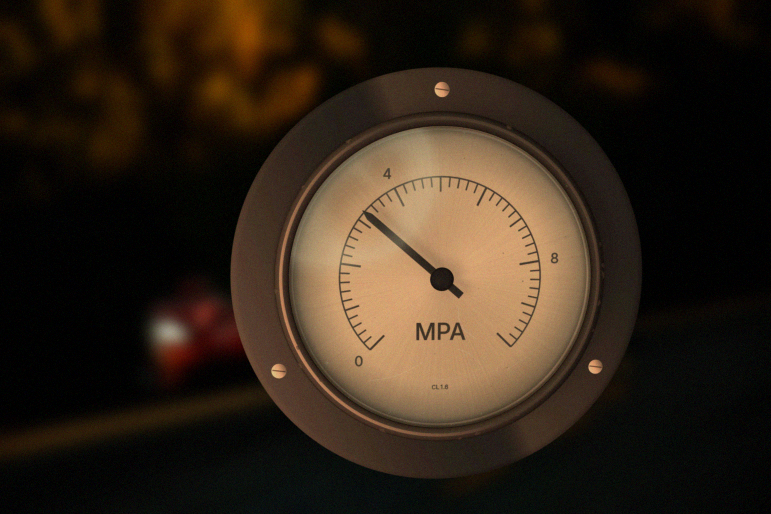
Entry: 3.2MPa
